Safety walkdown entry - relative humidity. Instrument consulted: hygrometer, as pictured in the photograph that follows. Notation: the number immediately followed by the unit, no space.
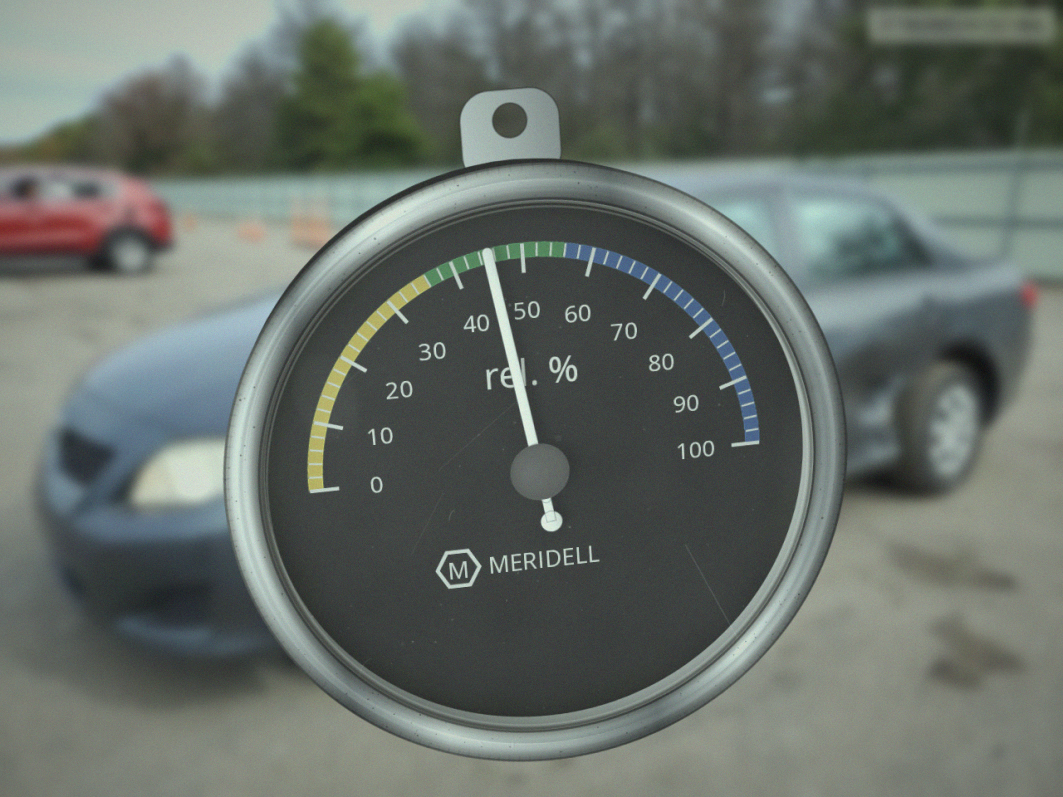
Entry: 45%
